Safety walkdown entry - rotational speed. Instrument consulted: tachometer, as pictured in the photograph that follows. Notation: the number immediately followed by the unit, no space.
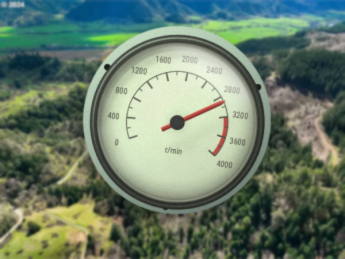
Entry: 2900rpm
